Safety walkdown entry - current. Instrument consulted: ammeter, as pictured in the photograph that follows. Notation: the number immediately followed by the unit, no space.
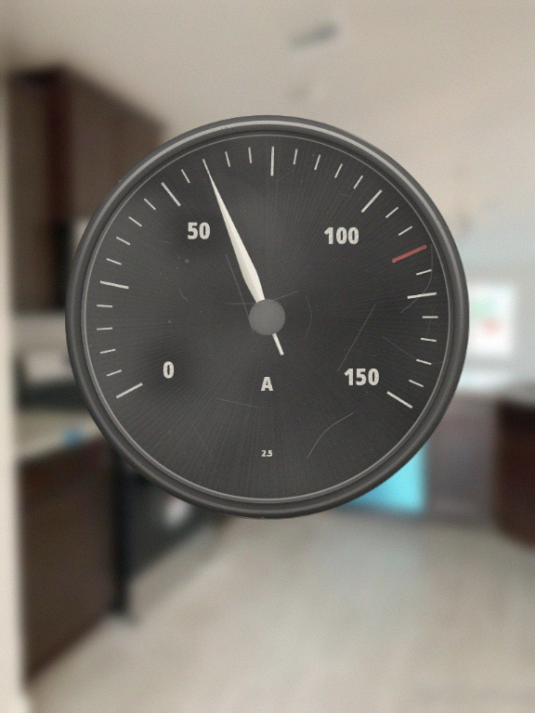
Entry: 60A
